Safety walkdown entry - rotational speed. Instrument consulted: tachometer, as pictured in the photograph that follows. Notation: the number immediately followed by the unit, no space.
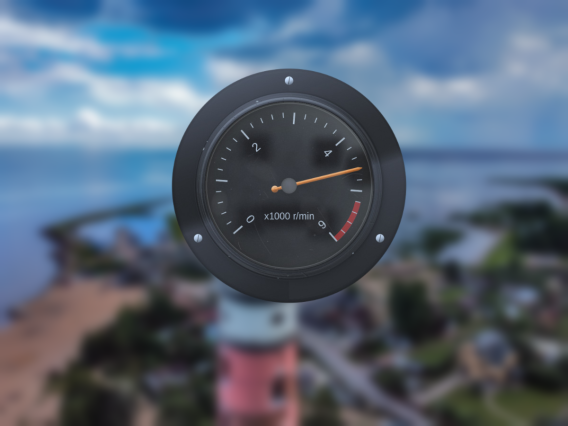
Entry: 4600rpm
